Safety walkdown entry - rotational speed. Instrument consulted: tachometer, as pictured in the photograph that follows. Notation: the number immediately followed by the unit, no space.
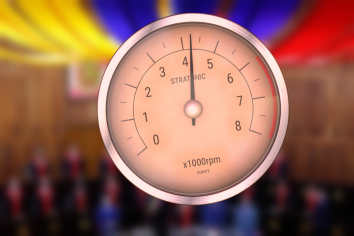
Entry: 4250rpm
